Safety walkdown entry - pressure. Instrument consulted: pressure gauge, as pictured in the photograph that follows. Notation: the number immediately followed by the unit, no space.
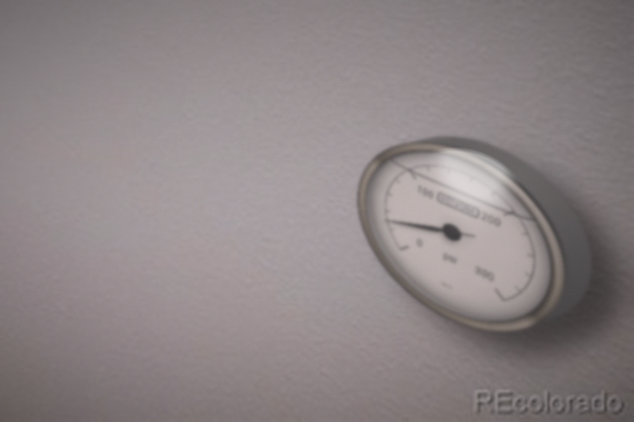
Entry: 30psi
